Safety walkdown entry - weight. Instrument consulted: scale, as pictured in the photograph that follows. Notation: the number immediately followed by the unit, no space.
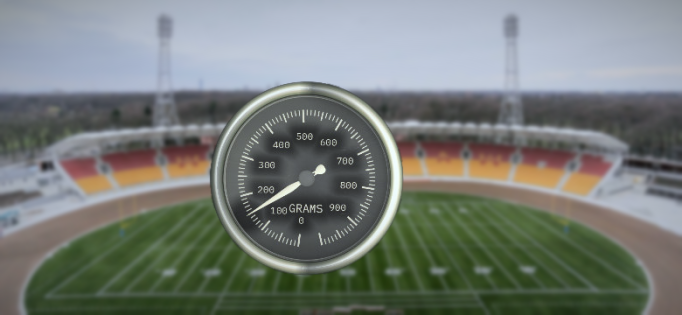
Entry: 150g
